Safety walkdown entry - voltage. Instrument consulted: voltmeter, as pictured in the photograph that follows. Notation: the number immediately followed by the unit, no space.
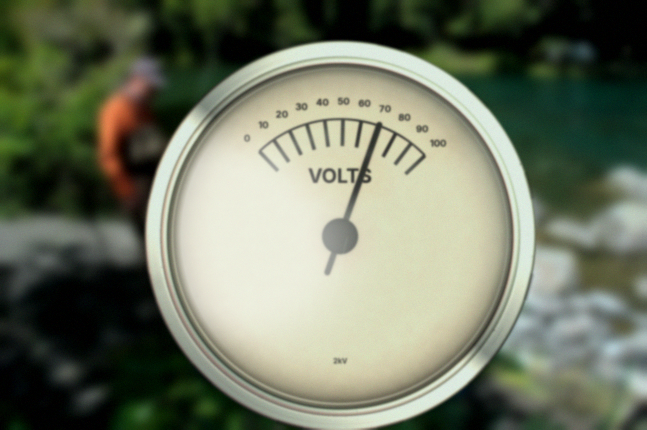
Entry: 70V
